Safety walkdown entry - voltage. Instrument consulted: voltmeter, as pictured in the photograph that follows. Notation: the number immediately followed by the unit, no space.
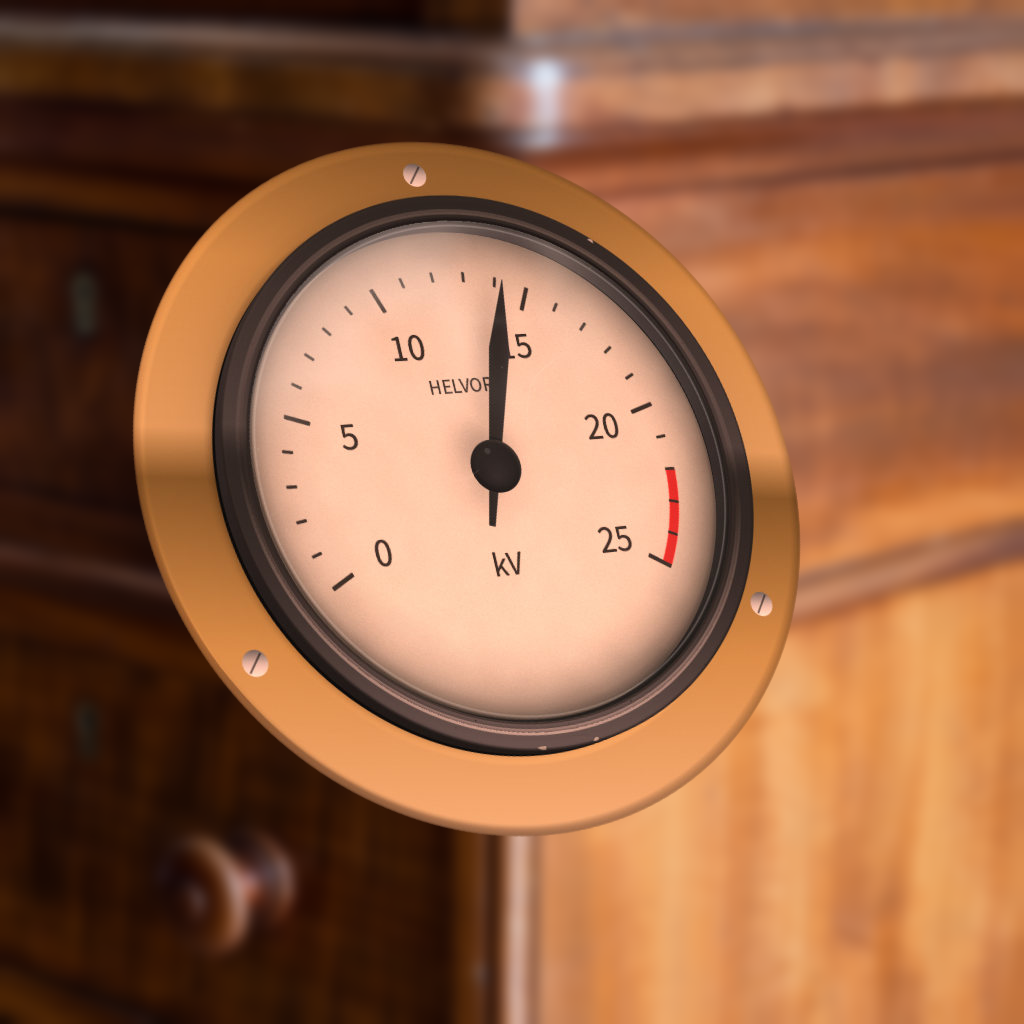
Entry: 14kV
